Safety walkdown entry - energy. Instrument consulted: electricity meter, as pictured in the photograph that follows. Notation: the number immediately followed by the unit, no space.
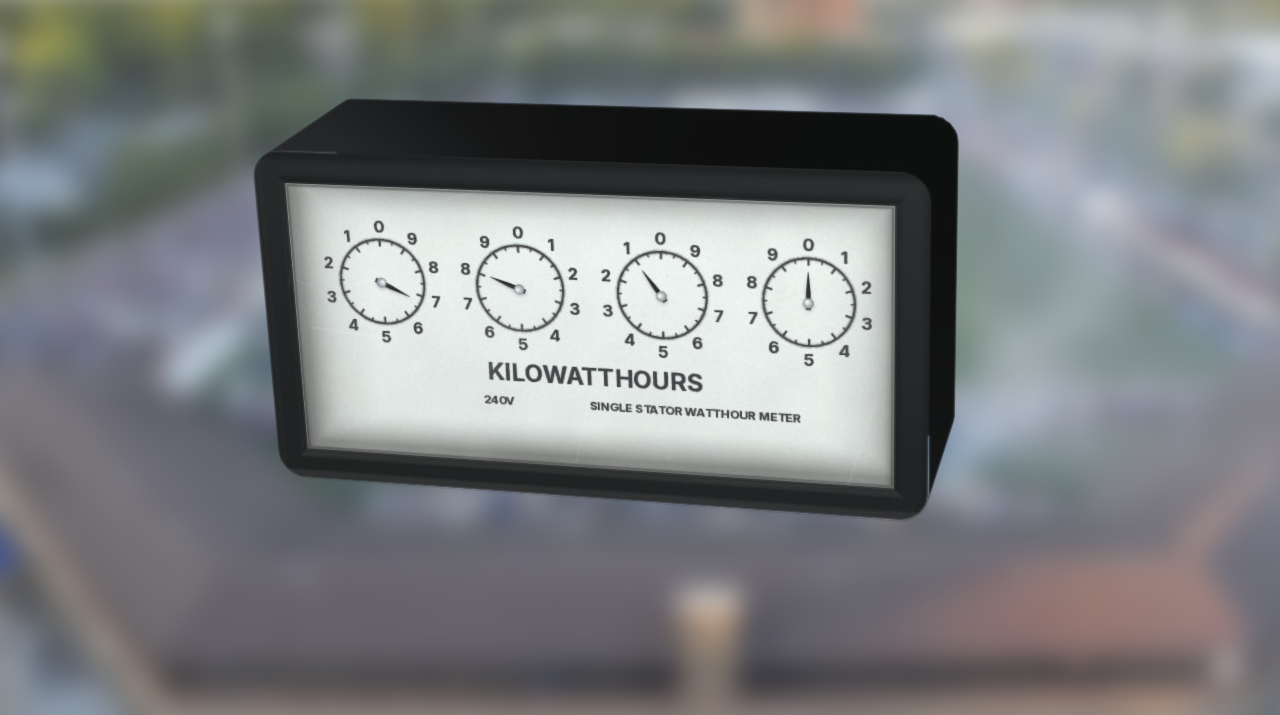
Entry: 6810kWh
